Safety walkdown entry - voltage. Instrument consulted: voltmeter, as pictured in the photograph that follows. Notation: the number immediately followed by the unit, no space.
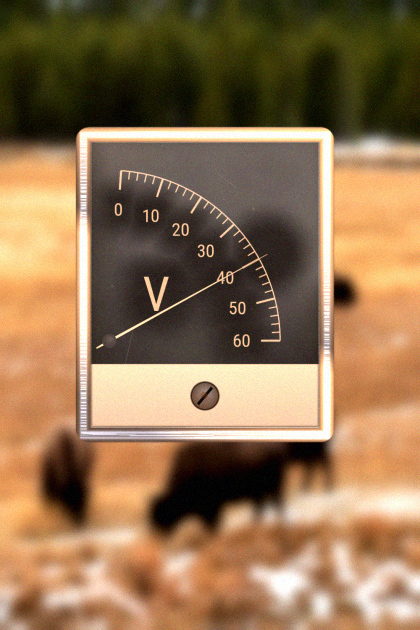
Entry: 40V
